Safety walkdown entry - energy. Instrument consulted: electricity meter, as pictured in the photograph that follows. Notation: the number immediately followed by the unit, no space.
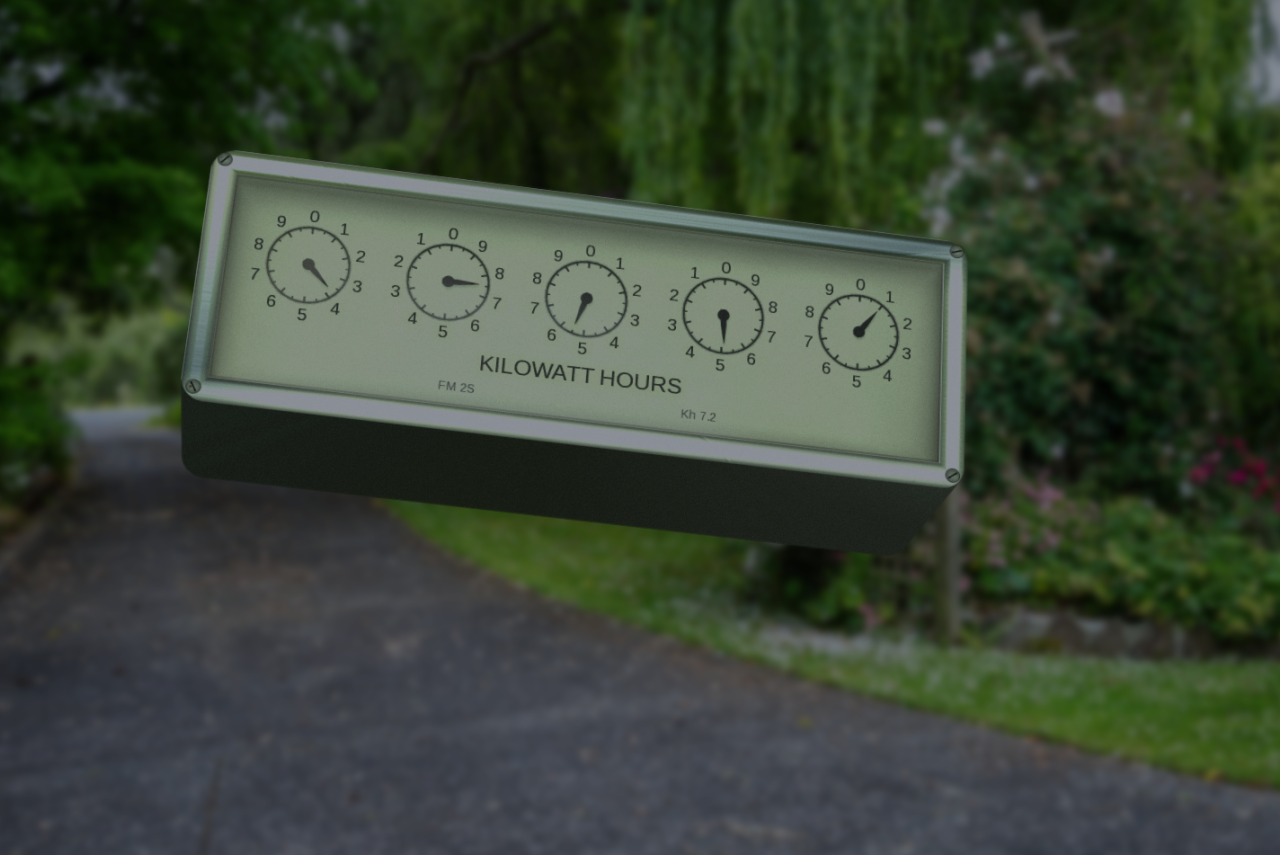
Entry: 37551kWh
